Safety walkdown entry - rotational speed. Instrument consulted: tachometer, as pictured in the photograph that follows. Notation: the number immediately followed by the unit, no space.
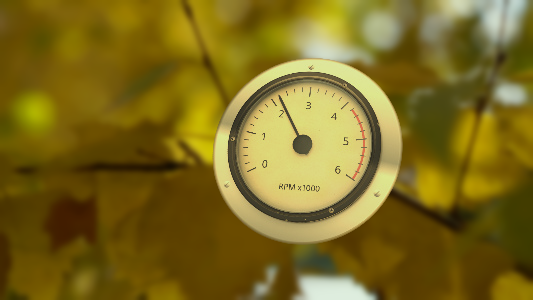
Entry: 2200rpm
